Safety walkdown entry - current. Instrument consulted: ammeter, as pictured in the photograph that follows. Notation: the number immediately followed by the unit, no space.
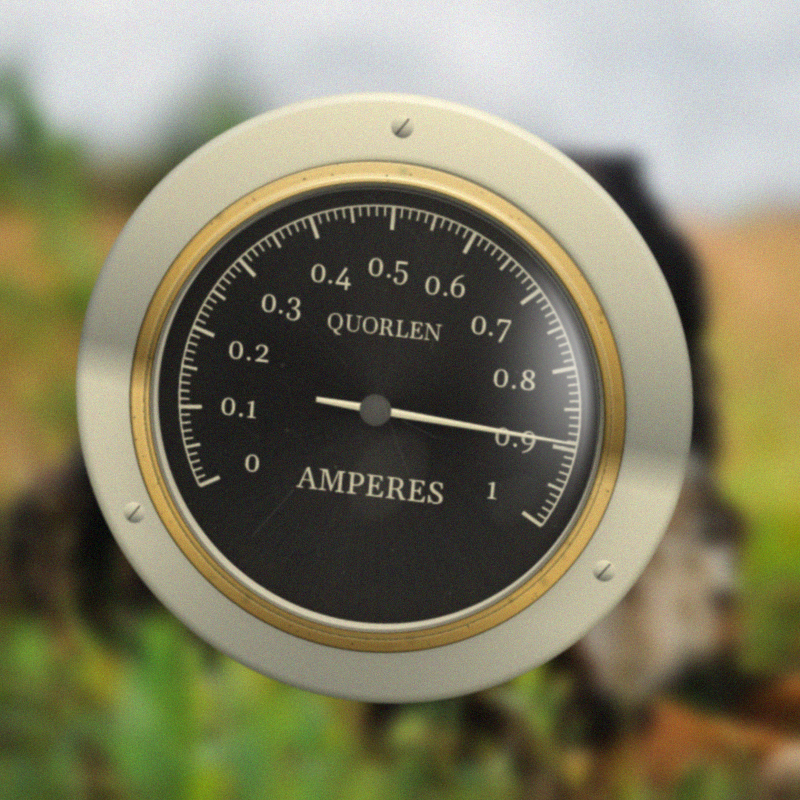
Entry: 0.89A
